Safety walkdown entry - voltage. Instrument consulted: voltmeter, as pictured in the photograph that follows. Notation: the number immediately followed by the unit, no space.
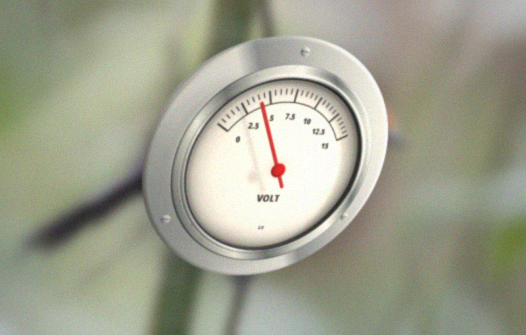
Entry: 4V
